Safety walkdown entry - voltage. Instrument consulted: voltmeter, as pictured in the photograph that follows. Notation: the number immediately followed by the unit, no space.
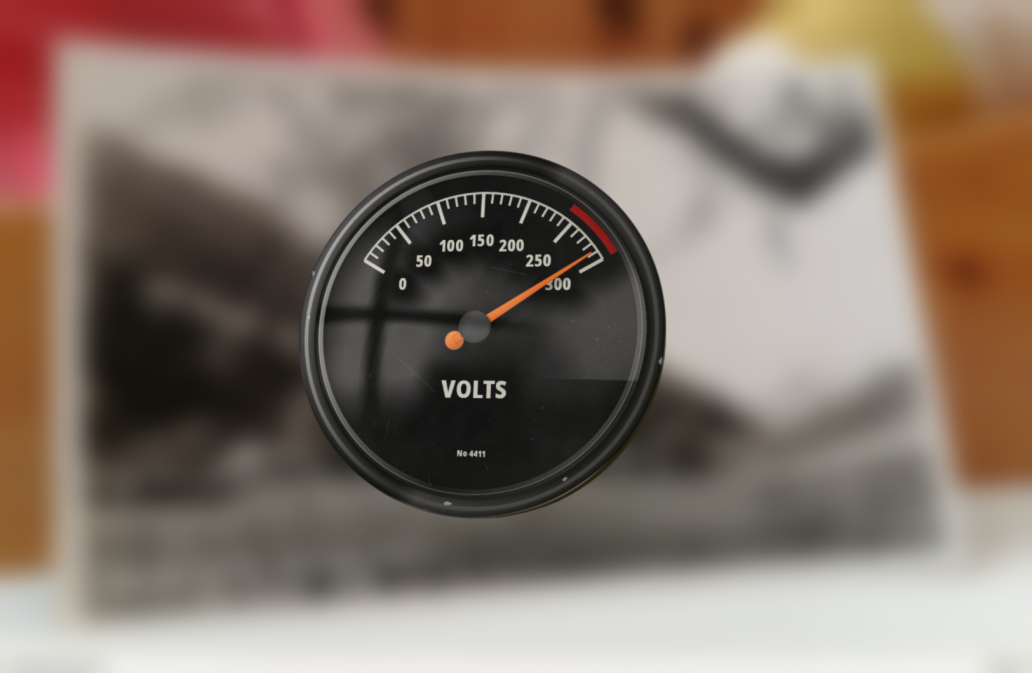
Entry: 290V
